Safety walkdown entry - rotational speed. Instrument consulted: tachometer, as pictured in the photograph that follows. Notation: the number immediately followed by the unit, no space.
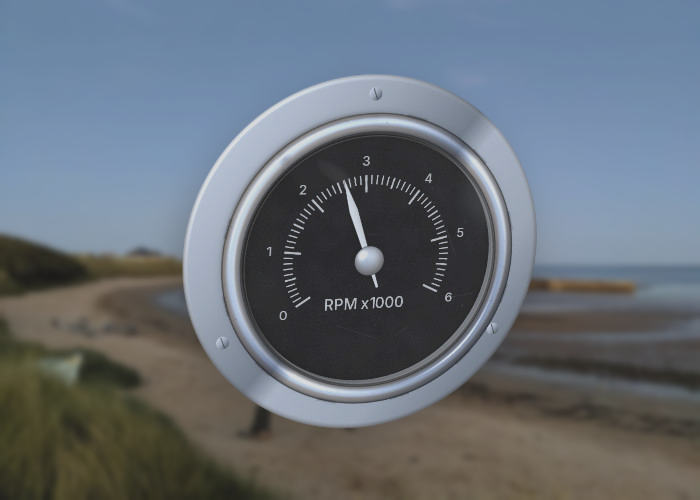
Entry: 2600rpm
